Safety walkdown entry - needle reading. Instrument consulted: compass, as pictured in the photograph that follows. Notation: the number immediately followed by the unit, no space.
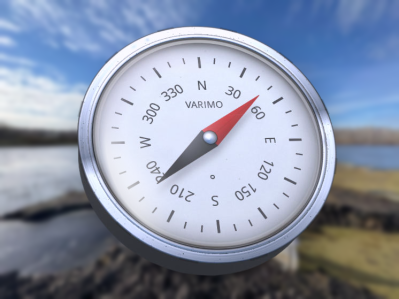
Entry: 50°
